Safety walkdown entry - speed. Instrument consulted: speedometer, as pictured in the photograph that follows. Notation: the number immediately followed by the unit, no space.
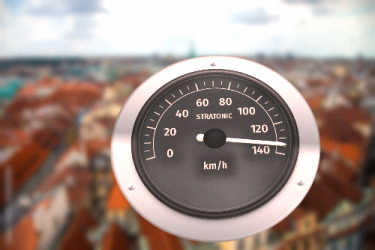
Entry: 135km/h
